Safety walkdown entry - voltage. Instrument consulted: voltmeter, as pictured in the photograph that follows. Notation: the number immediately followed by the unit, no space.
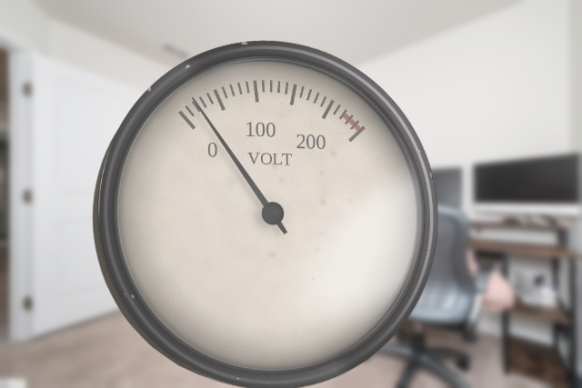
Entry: 20V
